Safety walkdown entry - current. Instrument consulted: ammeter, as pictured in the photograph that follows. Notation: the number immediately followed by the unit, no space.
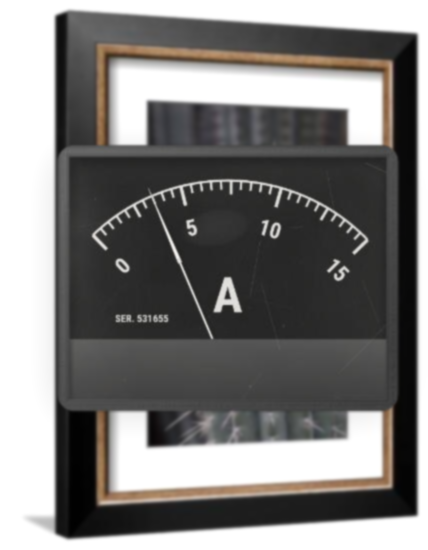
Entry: 3.5A
